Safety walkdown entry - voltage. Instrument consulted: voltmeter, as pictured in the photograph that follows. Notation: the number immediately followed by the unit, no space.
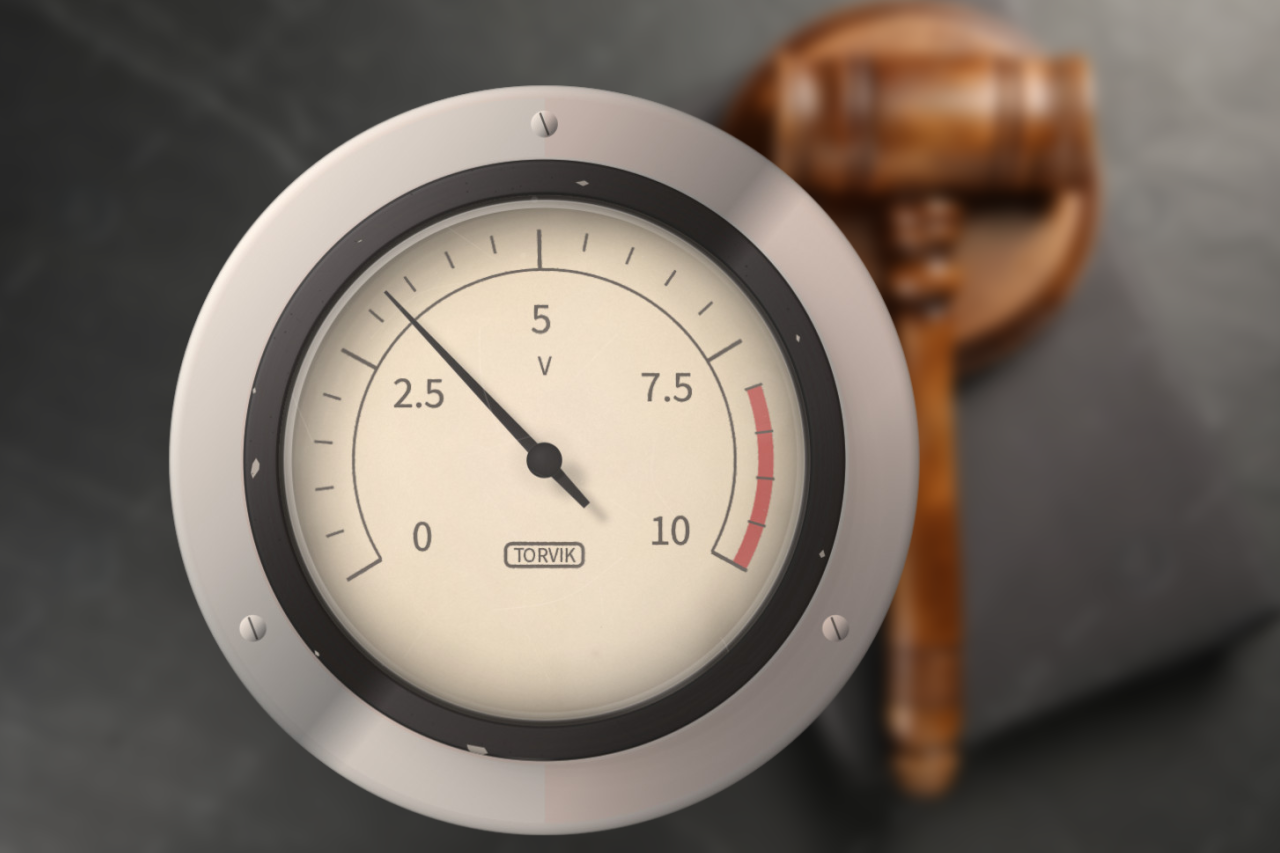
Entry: 3.25V
